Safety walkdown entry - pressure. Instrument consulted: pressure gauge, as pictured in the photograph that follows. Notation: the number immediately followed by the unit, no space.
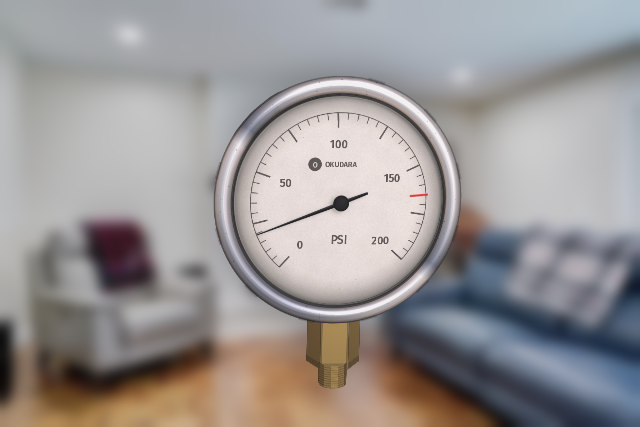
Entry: 20psi
